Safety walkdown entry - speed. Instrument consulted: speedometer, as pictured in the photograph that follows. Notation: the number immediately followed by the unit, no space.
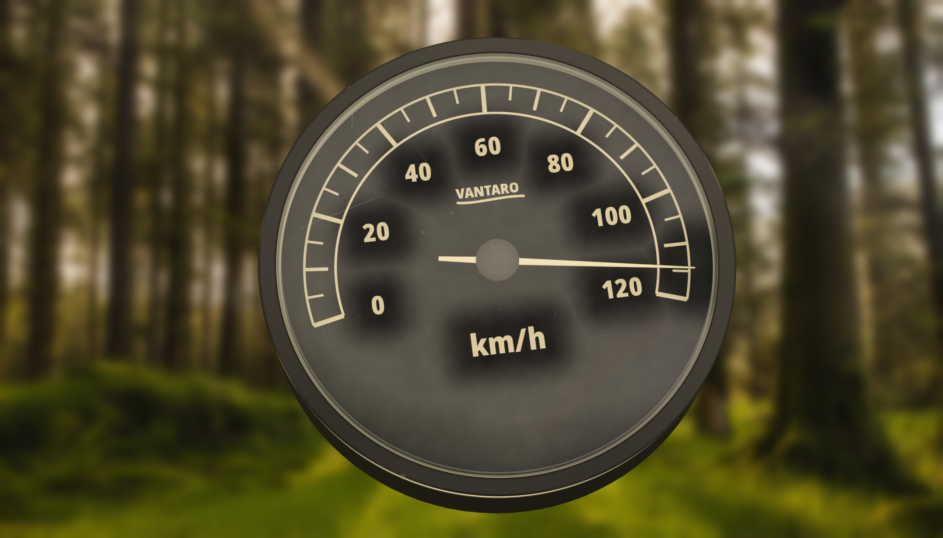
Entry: 115km/h
